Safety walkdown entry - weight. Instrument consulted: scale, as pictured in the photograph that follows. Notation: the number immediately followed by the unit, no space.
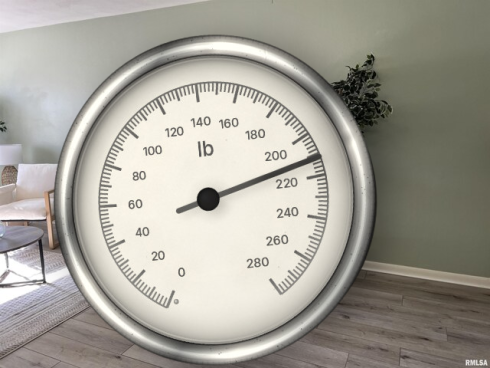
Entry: 212lb
